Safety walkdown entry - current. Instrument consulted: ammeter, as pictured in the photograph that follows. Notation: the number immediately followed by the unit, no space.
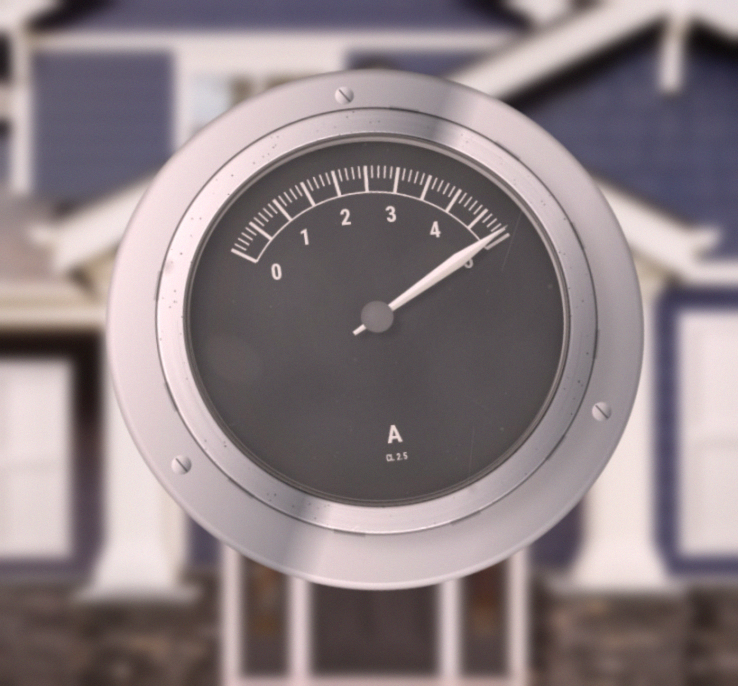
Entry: 4.9A
